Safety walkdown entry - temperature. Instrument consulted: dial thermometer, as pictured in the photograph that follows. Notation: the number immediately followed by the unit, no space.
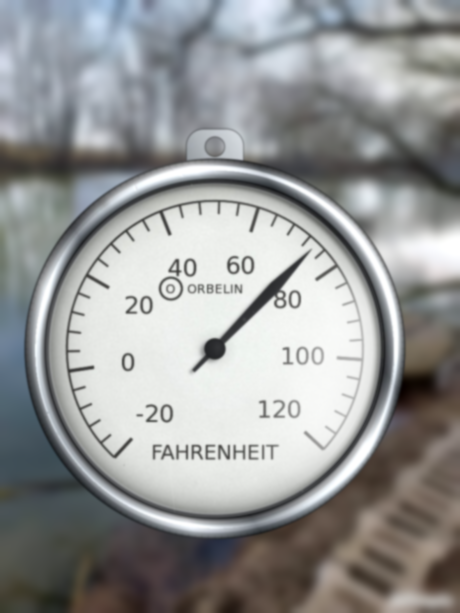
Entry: 74°F
